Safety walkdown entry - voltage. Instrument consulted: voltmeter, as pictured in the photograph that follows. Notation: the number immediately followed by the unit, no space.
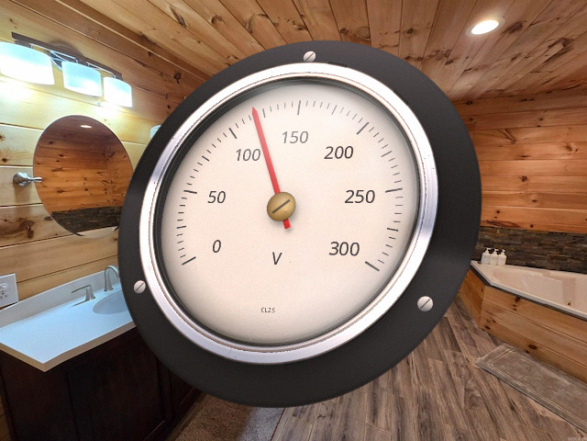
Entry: 120V
